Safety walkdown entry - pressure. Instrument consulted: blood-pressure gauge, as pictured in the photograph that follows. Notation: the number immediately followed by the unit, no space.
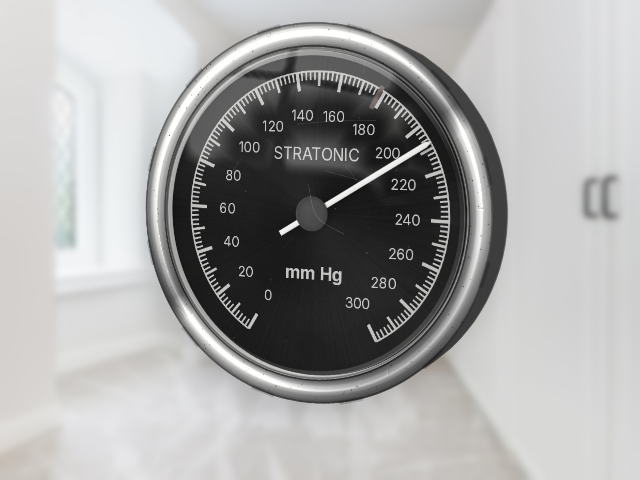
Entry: 208mmHg
